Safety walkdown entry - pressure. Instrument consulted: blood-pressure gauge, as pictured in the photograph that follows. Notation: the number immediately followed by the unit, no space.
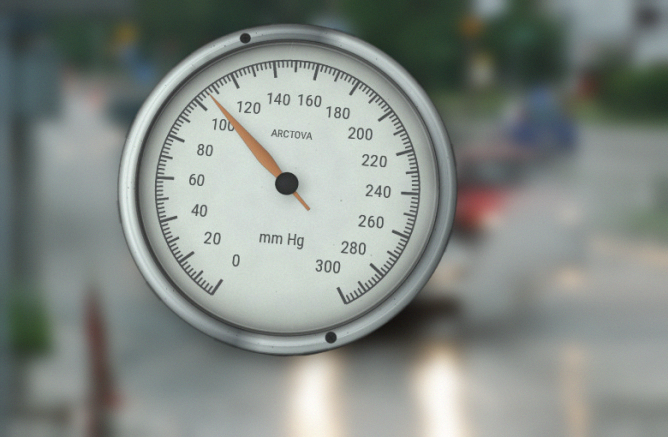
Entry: 106mmHg
